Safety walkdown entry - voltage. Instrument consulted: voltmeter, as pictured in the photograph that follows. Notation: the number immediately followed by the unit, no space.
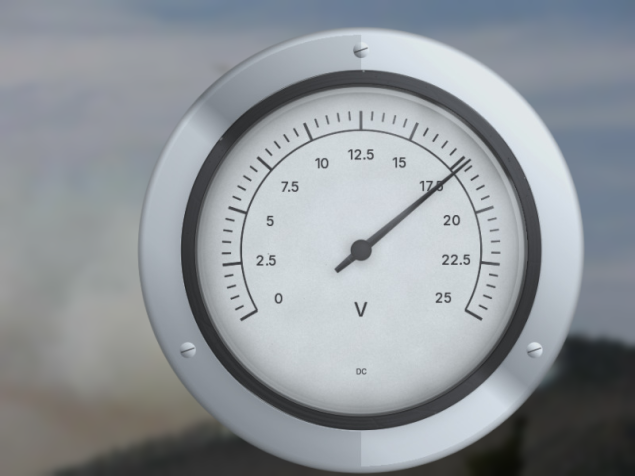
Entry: 17.75V
